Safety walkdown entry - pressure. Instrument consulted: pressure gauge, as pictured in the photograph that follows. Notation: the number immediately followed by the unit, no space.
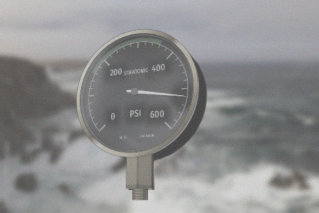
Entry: 520psi
